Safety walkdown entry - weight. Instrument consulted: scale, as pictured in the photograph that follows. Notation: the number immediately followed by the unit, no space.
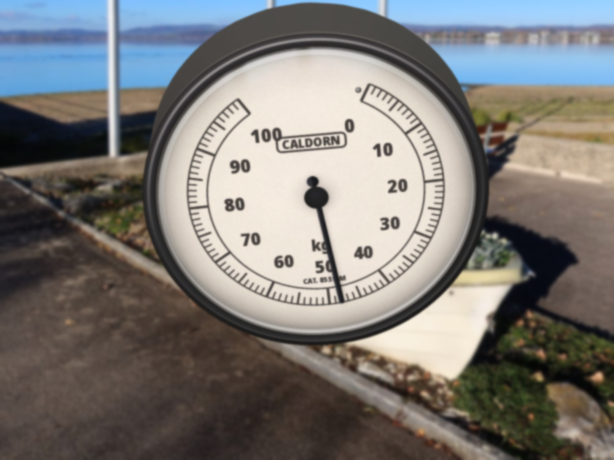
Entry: 48kg
